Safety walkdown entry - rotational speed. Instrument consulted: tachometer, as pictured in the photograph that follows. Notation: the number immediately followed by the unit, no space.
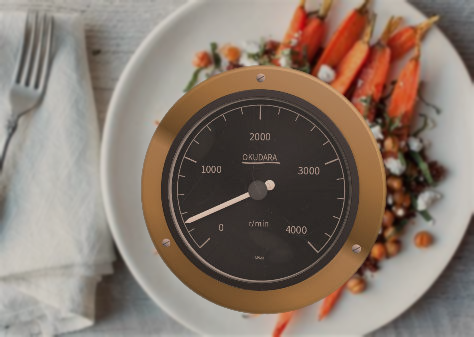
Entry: 300rpm
